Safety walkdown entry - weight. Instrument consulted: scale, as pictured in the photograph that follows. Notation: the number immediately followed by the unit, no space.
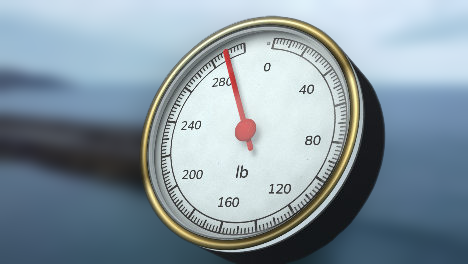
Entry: 290lb
